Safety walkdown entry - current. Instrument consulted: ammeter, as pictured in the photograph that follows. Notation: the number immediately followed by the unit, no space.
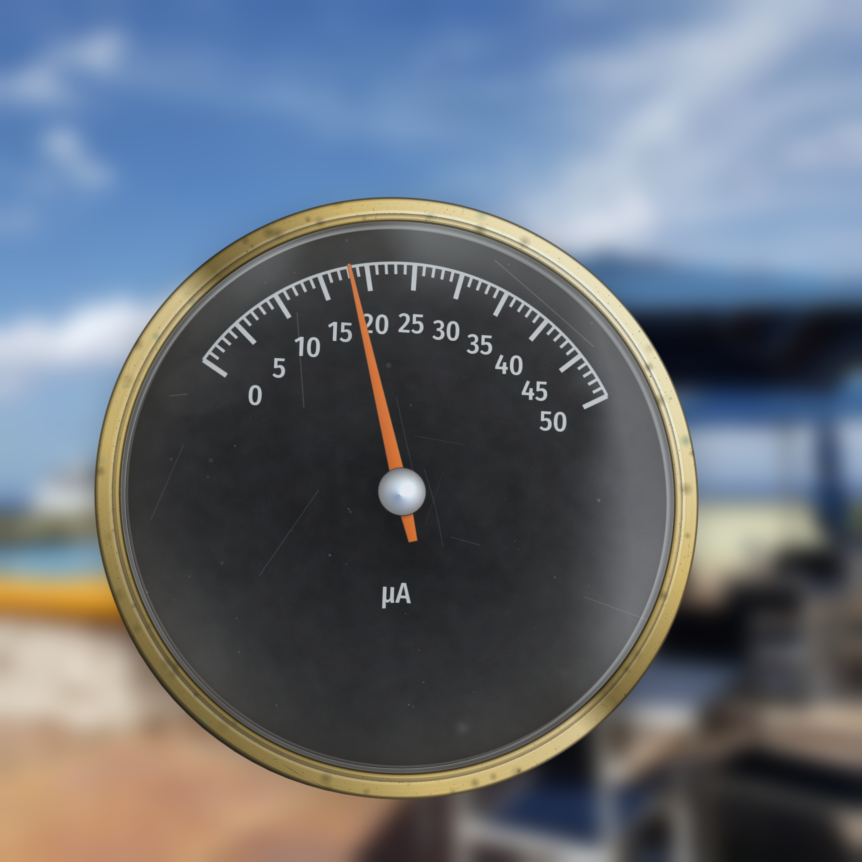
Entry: 18µA
